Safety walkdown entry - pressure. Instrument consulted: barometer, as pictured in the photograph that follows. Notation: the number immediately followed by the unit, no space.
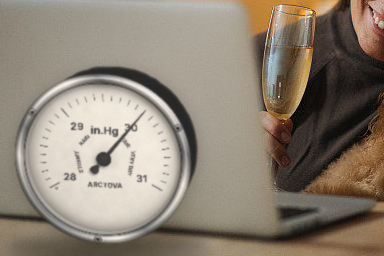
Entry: 30inHg
